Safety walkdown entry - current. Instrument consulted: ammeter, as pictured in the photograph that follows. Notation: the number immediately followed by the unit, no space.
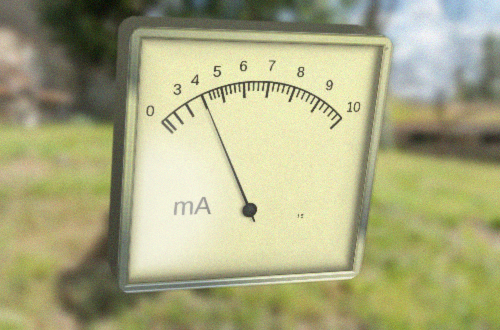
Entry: 4mA
